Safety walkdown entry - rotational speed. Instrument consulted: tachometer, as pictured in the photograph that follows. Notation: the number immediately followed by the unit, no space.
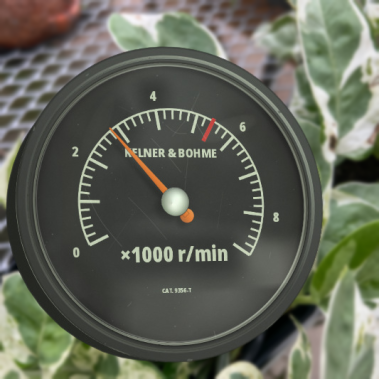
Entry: 2800rpm
